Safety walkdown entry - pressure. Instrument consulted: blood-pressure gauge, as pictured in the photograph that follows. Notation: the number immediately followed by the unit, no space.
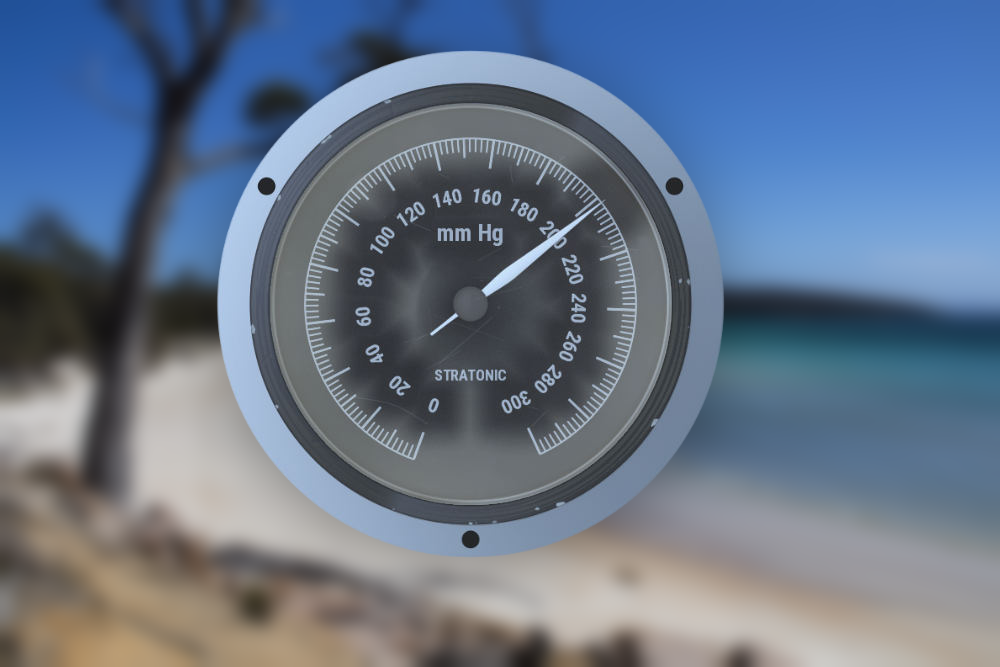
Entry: 202mmHg
